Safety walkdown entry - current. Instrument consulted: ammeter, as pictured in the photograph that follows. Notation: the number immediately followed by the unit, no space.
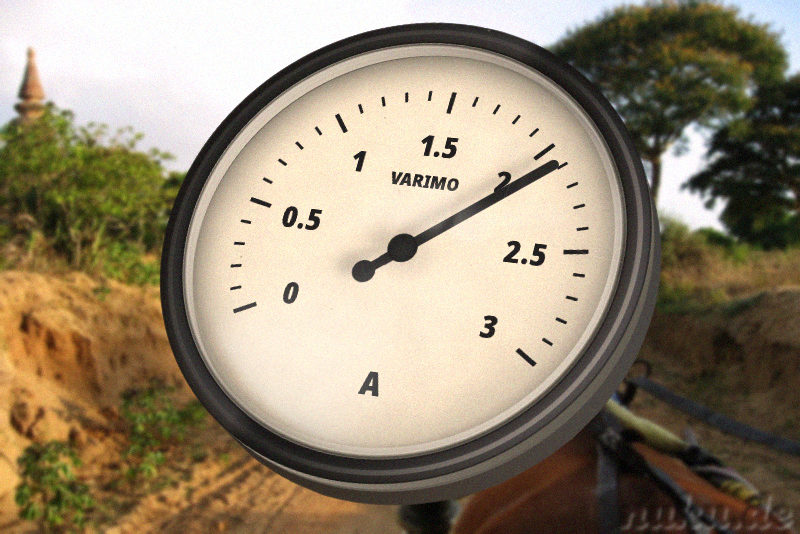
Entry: 2.1A
